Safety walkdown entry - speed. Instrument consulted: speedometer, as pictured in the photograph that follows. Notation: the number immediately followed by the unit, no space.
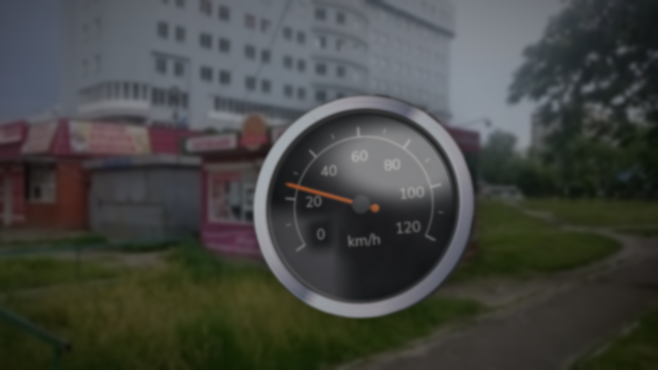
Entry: 25km/h
